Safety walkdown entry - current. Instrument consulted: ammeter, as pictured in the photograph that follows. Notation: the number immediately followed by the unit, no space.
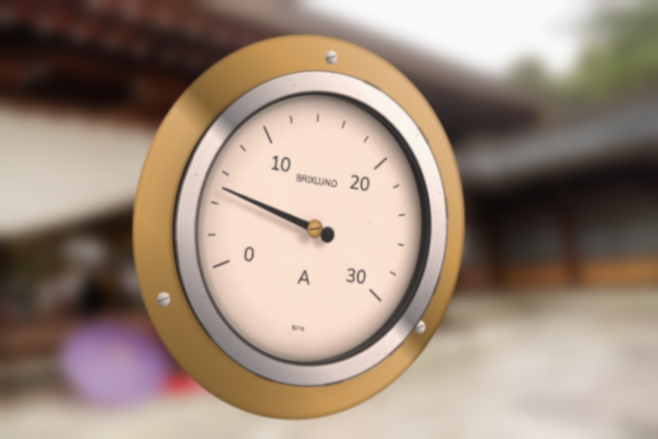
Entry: 5A
